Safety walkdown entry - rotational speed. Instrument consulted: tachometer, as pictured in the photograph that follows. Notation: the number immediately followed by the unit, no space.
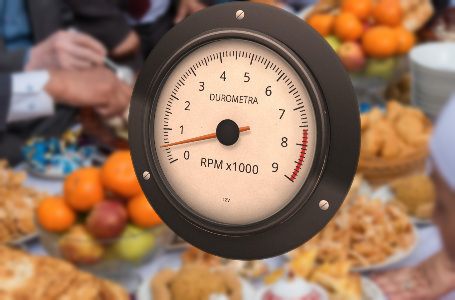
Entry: 500rpm
